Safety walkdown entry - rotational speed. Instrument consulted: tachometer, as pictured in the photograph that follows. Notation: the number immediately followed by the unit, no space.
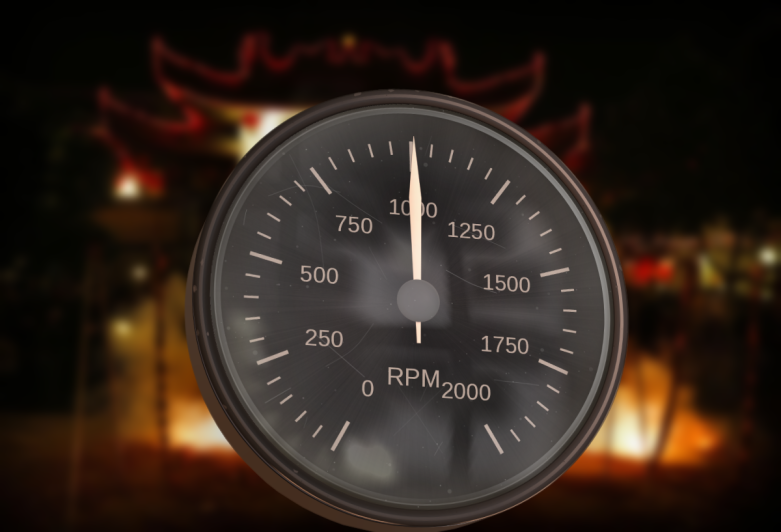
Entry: 1000rpm
